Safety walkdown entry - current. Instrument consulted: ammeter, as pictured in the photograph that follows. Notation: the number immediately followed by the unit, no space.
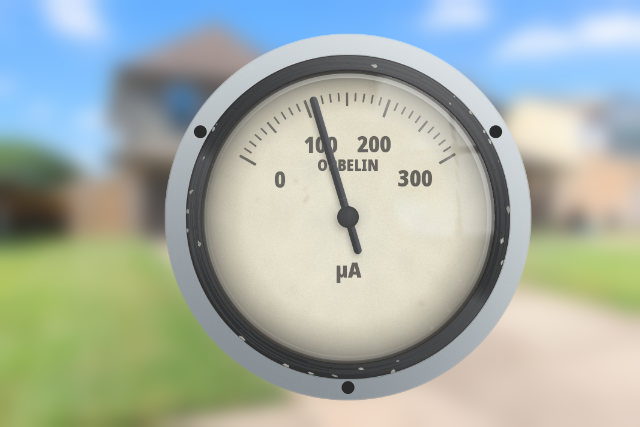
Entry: 110µA
